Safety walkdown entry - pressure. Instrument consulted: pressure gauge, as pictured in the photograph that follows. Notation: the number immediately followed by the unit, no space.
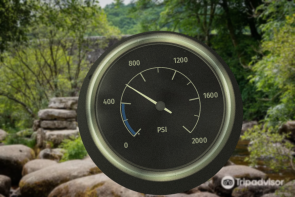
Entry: 600psi
